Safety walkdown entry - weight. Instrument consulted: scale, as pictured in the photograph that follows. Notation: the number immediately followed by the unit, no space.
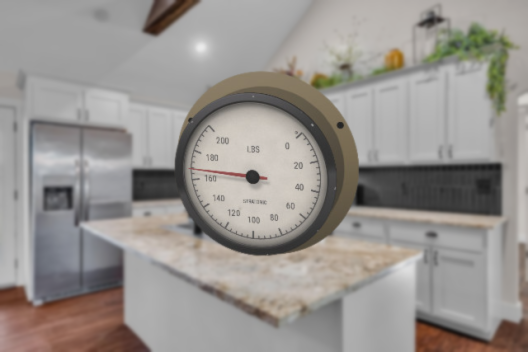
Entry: 168lb
